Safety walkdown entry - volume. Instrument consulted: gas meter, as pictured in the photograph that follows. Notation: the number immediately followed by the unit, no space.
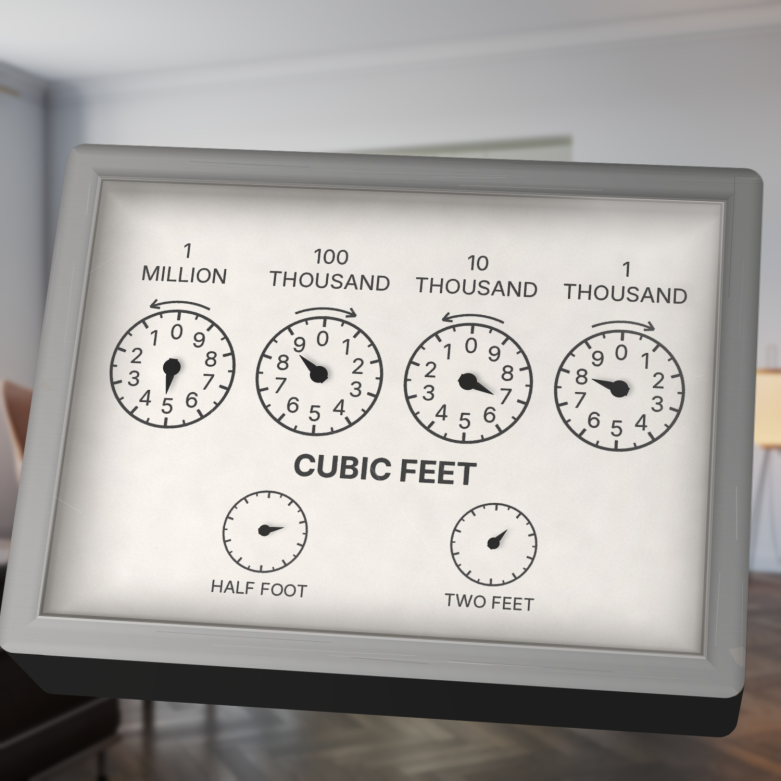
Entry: 486800ft³
